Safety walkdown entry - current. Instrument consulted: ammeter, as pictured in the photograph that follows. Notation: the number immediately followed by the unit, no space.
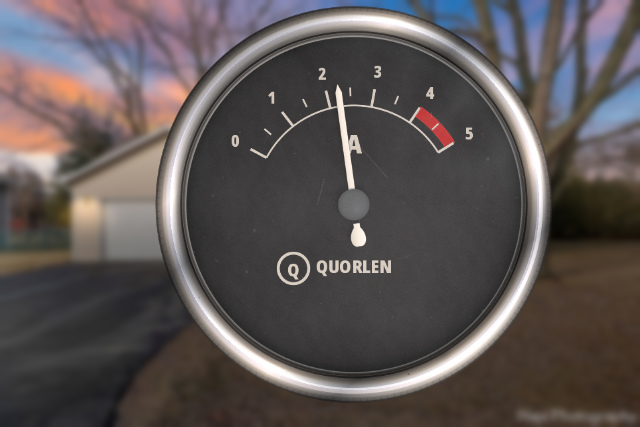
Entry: 2.25A
